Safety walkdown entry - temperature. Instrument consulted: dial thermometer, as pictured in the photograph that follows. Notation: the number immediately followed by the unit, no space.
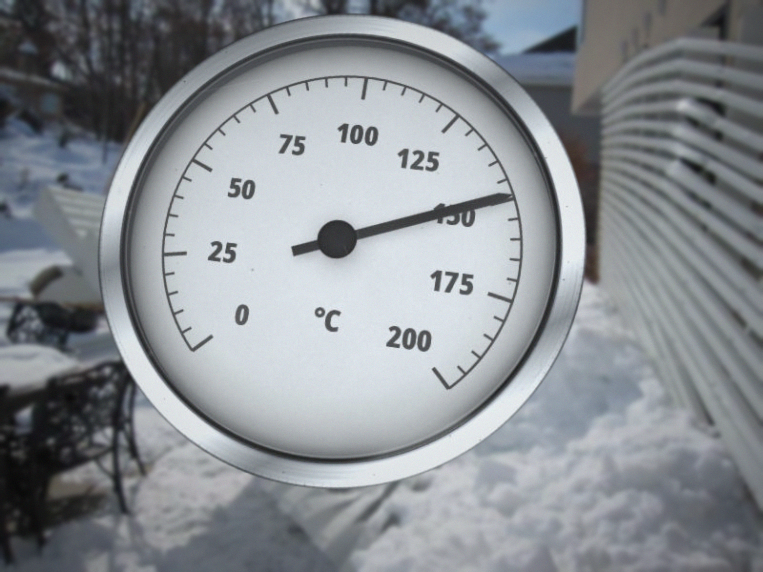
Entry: 150°C
